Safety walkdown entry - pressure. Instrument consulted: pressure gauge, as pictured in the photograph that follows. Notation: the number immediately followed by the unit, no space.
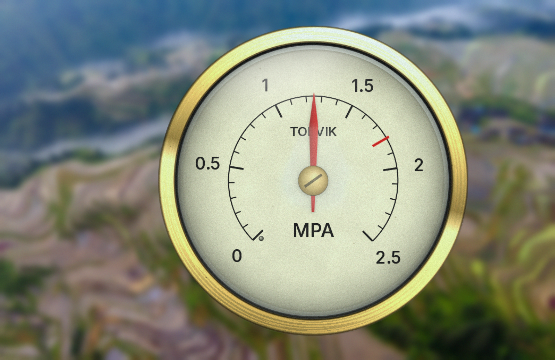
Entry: 1.25MPa
